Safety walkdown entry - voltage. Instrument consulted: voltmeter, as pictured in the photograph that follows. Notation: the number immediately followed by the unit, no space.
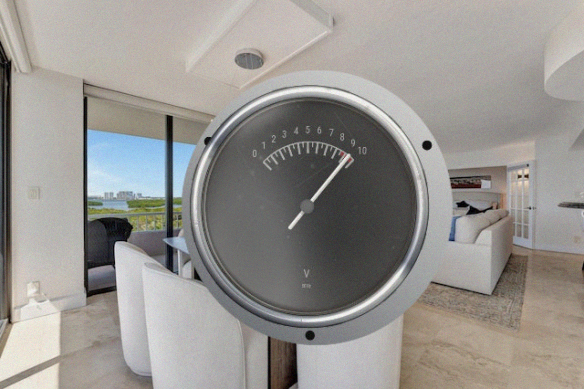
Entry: 9.5V
